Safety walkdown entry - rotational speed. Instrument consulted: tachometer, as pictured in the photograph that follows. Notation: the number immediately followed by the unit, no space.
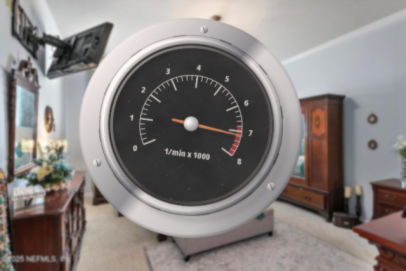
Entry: 7200rpm
